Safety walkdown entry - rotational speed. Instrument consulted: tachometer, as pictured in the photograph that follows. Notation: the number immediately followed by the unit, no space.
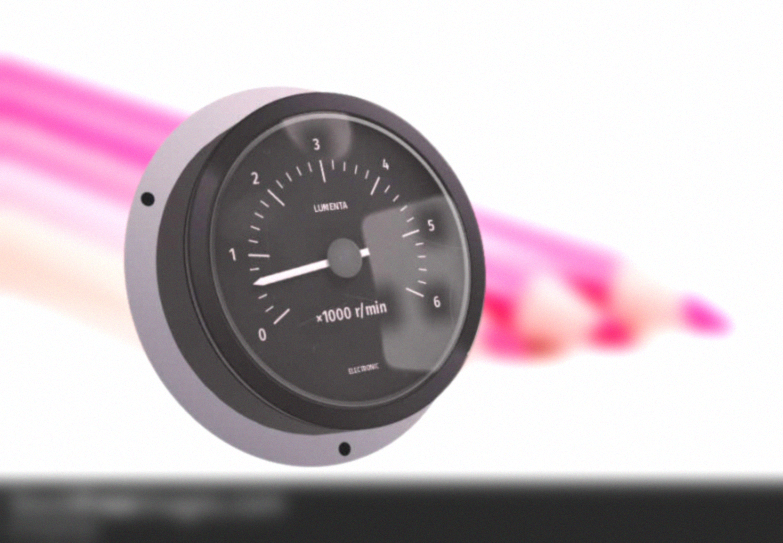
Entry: 600rpm
